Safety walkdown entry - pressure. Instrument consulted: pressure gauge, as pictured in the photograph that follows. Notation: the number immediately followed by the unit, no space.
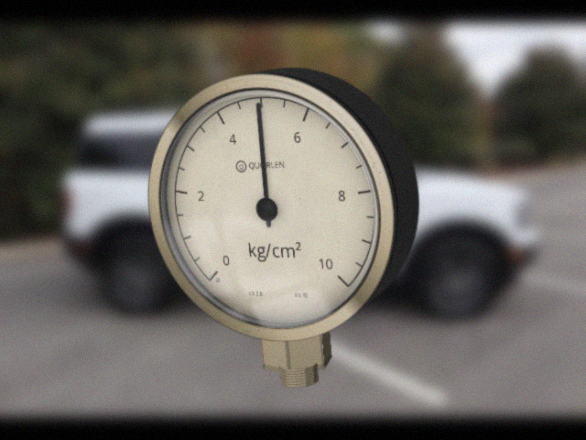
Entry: 5kg/cm²
